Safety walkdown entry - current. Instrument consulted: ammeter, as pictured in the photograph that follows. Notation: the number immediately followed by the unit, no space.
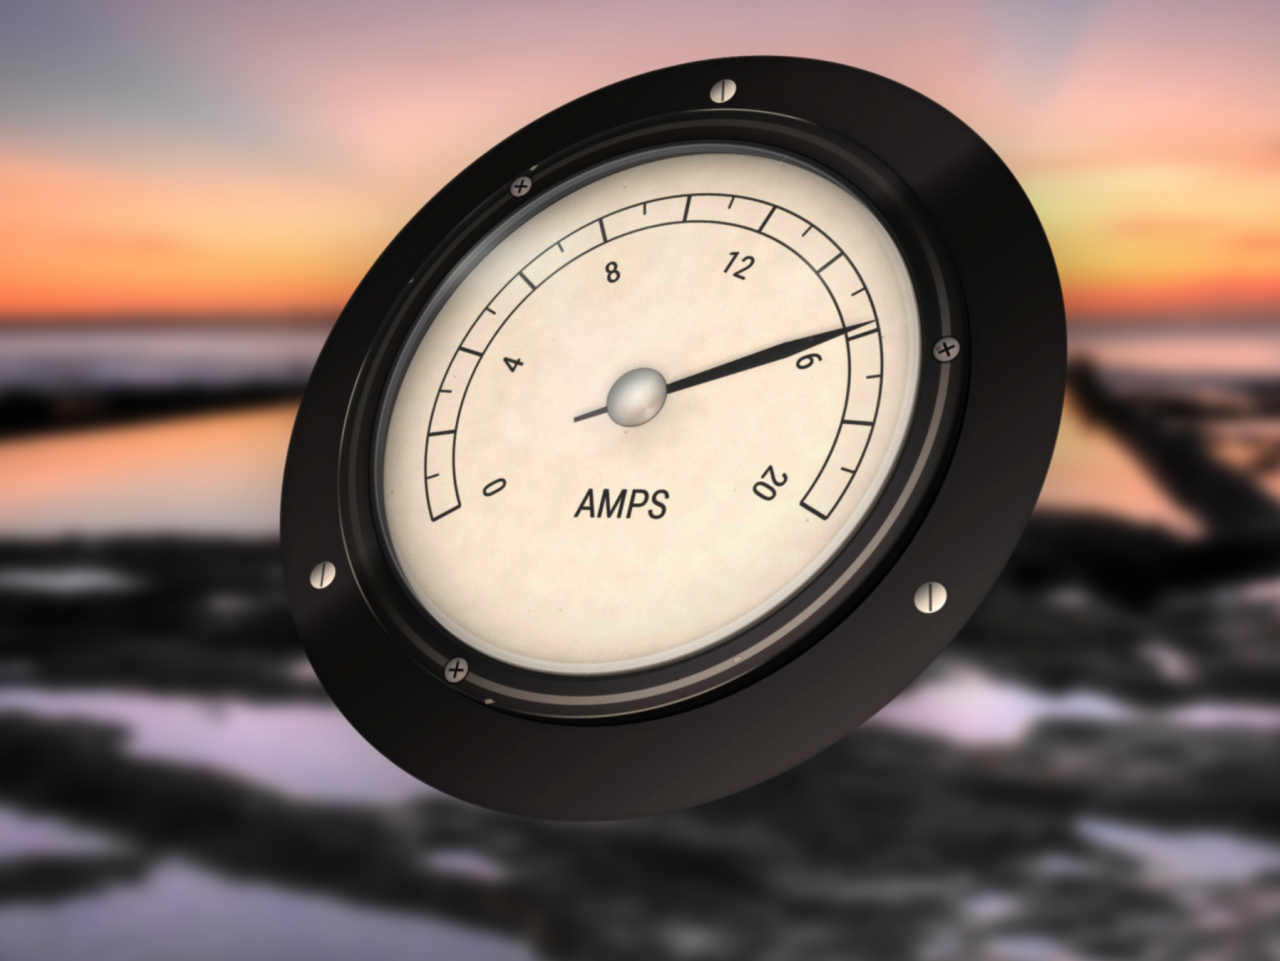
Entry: 16A
